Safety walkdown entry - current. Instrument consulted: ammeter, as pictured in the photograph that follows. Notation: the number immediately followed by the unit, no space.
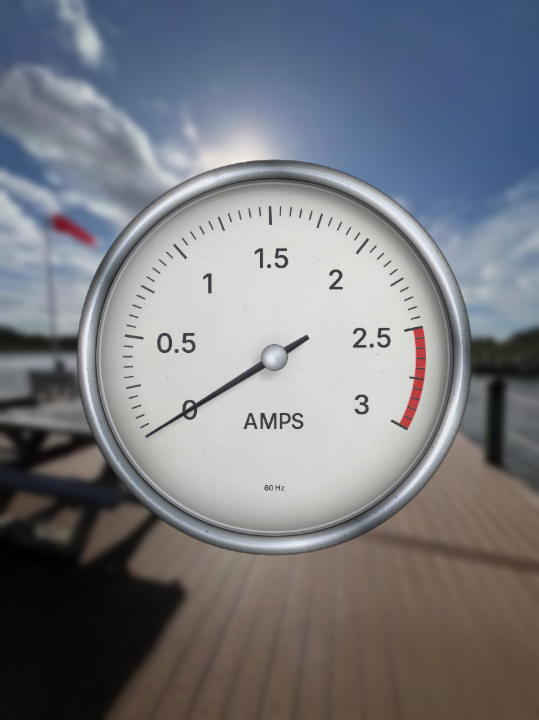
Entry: 0A
